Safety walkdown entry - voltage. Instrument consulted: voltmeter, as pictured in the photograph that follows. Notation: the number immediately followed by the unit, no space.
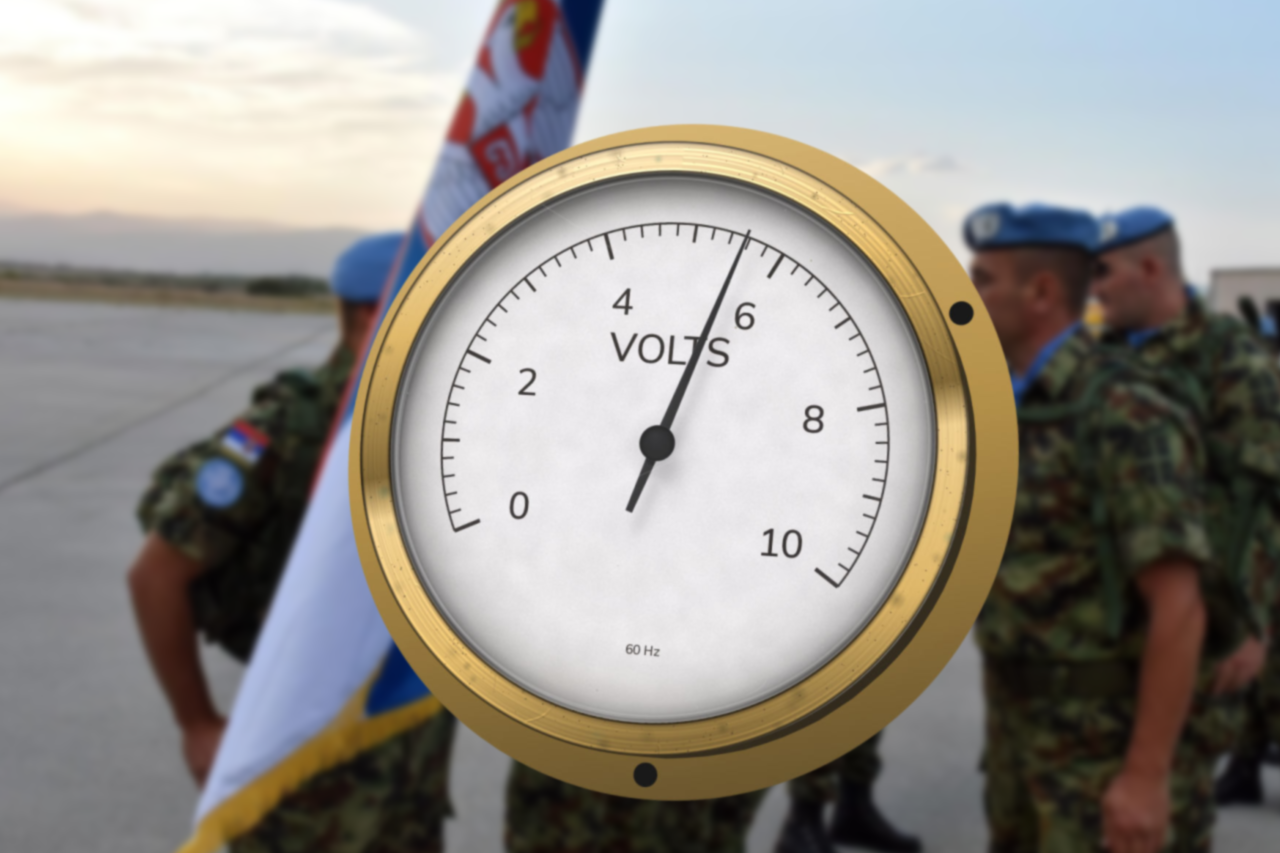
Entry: 5.6V
